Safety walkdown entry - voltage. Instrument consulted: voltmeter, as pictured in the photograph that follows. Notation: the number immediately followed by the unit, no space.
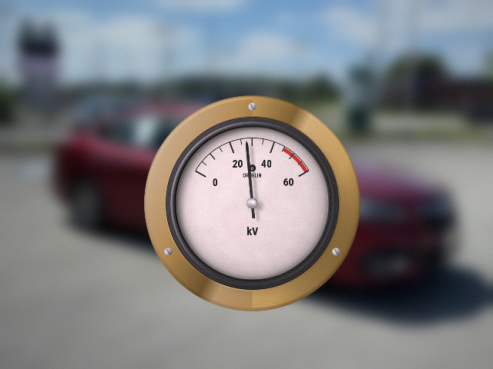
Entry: 27.5kV
